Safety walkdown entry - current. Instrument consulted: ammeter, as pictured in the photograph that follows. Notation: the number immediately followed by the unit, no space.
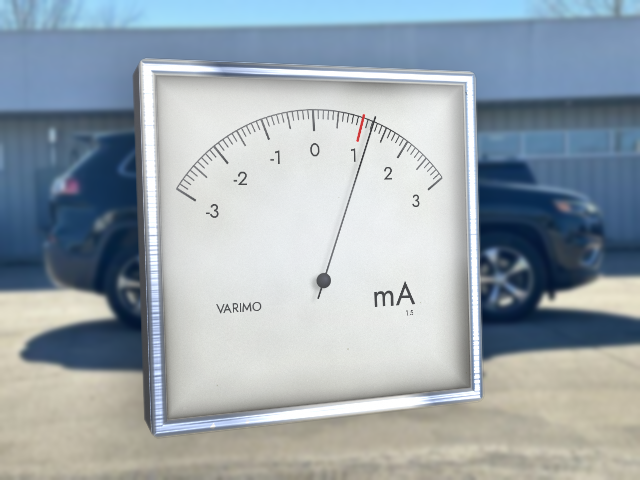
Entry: 1.2mA
